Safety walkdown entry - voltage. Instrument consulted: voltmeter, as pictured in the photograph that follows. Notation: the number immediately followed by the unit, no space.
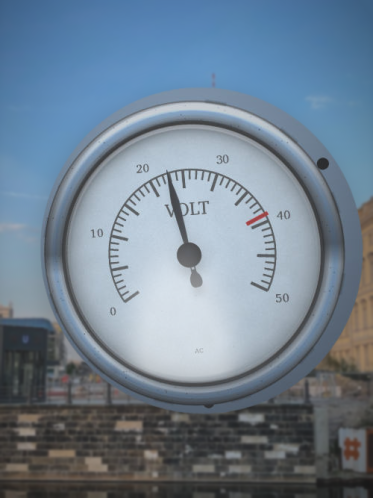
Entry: 23V
